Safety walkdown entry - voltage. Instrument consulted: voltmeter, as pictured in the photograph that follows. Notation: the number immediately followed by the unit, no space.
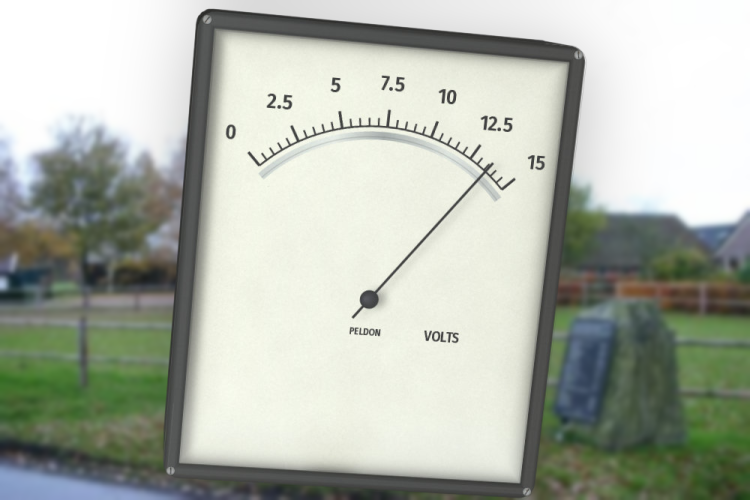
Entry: 13.5V
